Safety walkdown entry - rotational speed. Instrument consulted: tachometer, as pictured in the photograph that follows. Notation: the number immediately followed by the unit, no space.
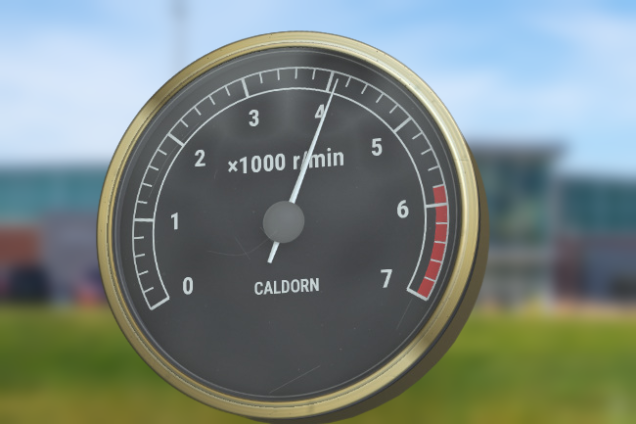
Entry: 4100rpm
